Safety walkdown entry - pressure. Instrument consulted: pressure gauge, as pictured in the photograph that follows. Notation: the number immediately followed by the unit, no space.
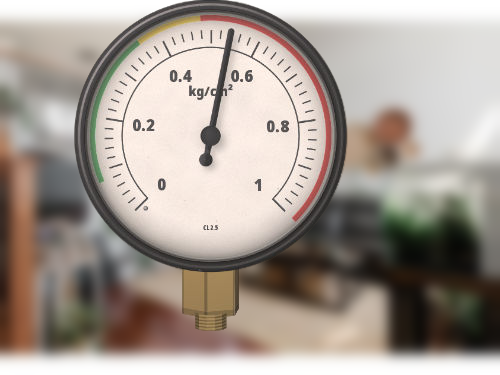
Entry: 0.54kg/cm²
